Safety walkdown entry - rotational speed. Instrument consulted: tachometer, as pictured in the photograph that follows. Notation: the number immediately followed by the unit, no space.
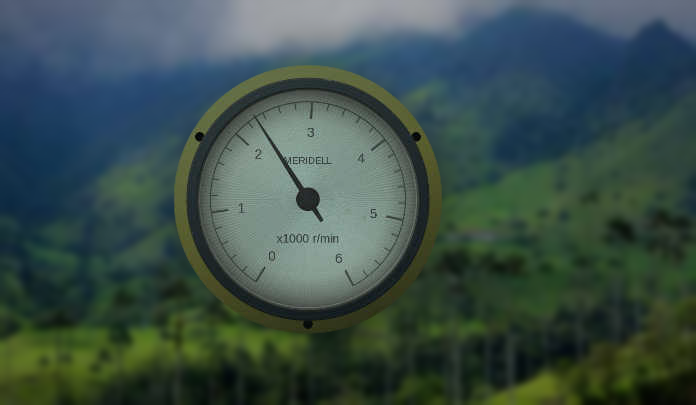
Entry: 2300rpm
